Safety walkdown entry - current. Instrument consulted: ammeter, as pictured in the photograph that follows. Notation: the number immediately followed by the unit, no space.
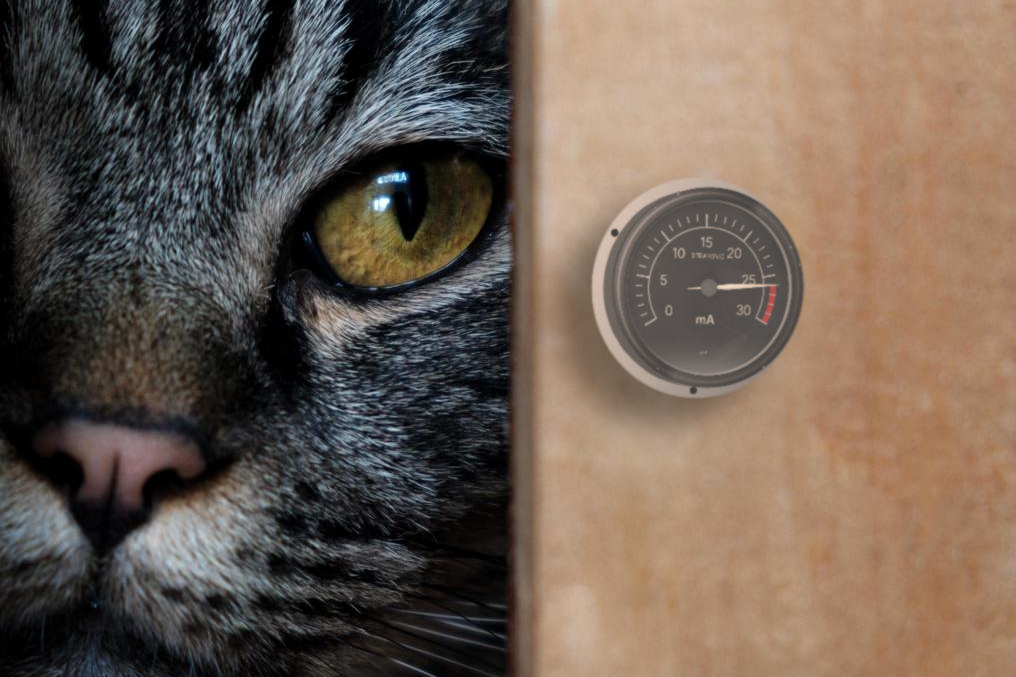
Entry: 26mA
